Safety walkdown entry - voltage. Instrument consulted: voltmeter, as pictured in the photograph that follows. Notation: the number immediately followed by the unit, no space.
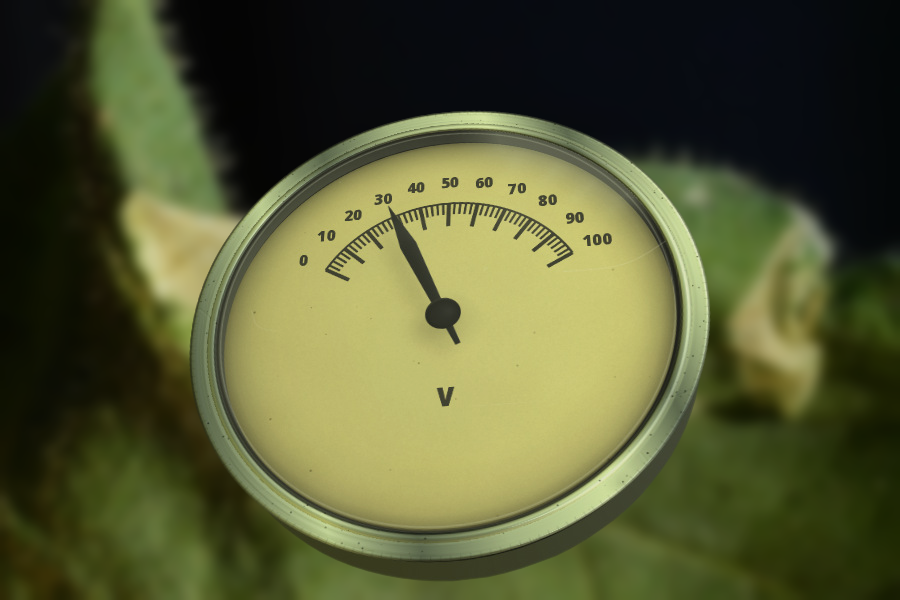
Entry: 30V
